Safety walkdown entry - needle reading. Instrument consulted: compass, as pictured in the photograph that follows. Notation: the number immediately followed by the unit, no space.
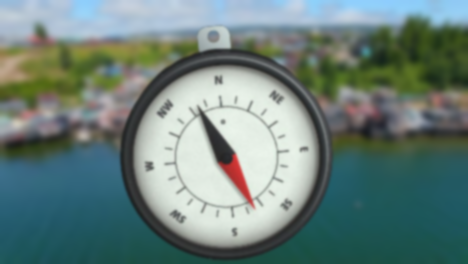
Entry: 157.5°
